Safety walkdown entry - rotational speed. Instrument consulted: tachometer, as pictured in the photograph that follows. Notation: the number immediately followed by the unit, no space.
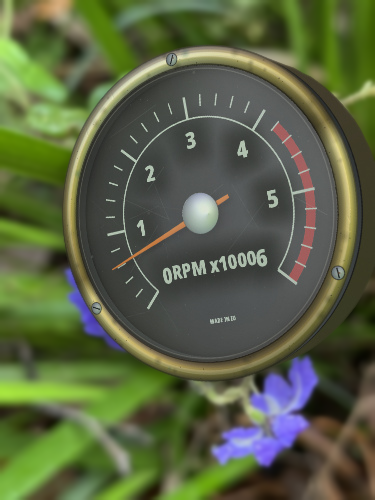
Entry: 600rpm
